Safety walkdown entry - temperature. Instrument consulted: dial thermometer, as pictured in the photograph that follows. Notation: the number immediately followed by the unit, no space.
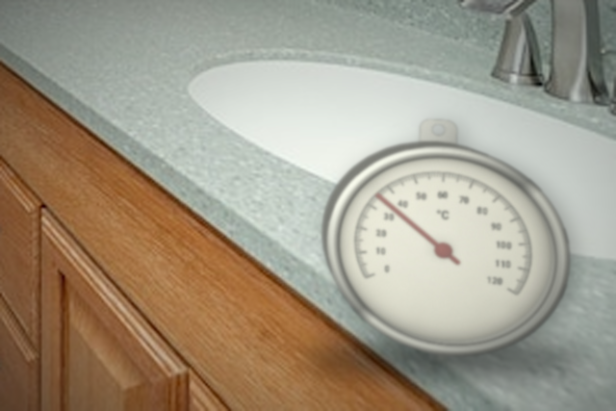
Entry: 35°C
